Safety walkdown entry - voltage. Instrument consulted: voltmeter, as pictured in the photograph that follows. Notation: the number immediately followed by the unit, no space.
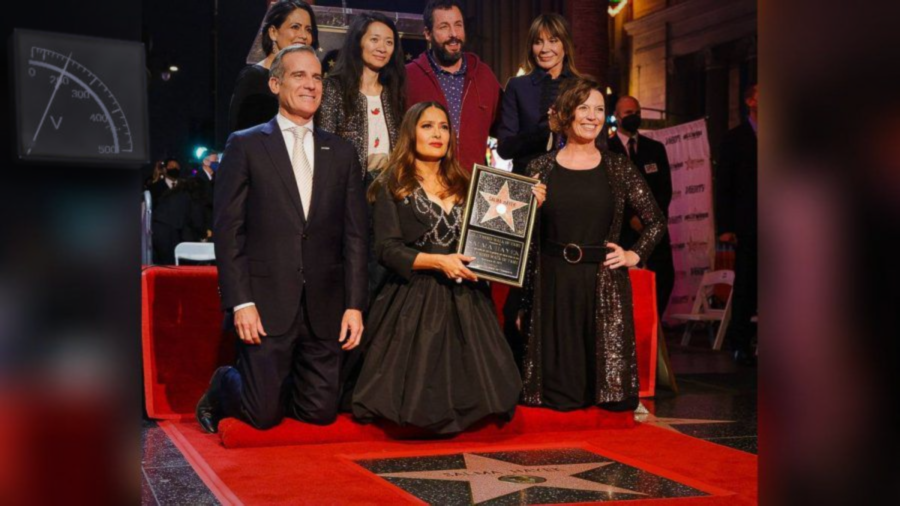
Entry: 200V
